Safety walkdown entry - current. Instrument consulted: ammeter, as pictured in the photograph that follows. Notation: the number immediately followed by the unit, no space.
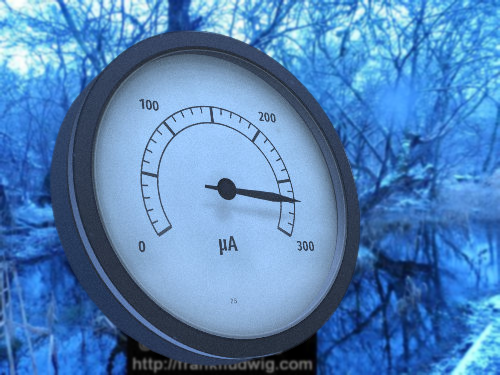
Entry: 270µA
